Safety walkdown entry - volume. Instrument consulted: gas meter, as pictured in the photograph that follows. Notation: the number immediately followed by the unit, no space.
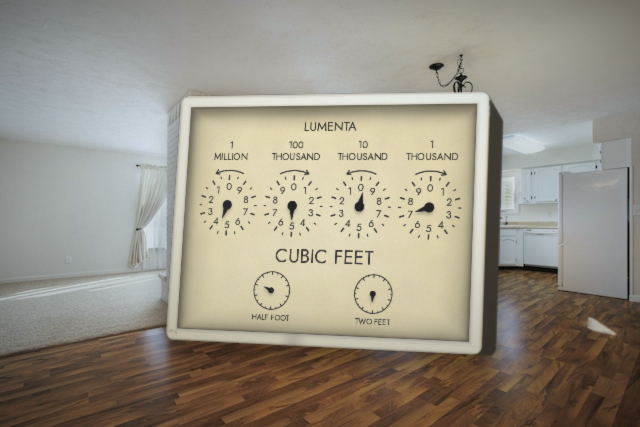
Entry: 449700ft³
